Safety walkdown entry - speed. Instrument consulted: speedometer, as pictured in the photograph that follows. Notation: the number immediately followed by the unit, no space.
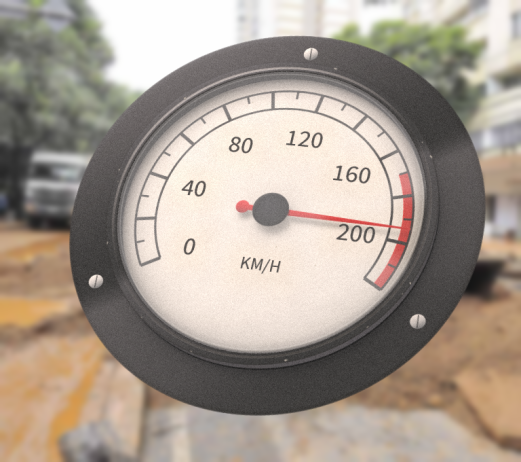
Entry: 195km/h
